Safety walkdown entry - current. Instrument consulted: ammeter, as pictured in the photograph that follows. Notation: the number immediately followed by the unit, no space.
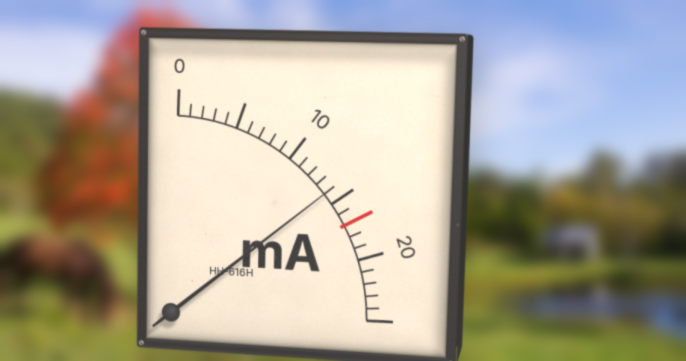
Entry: 14mA
